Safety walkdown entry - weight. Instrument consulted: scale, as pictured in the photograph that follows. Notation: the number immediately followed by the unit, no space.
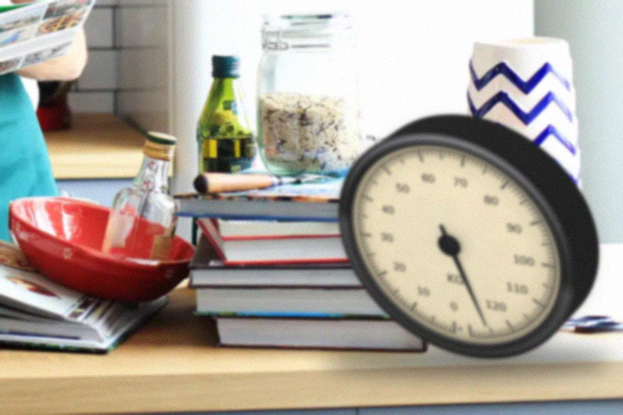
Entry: 125kg
